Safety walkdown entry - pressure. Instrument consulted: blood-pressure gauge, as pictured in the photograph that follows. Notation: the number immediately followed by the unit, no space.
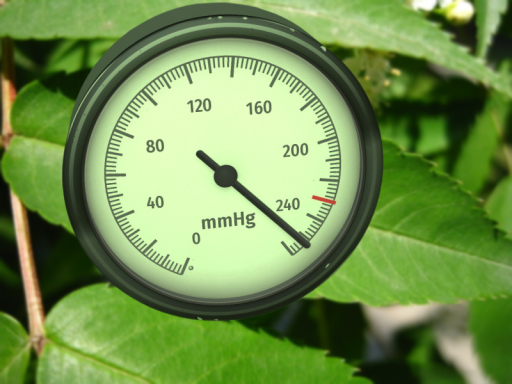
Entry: 252mmHg
